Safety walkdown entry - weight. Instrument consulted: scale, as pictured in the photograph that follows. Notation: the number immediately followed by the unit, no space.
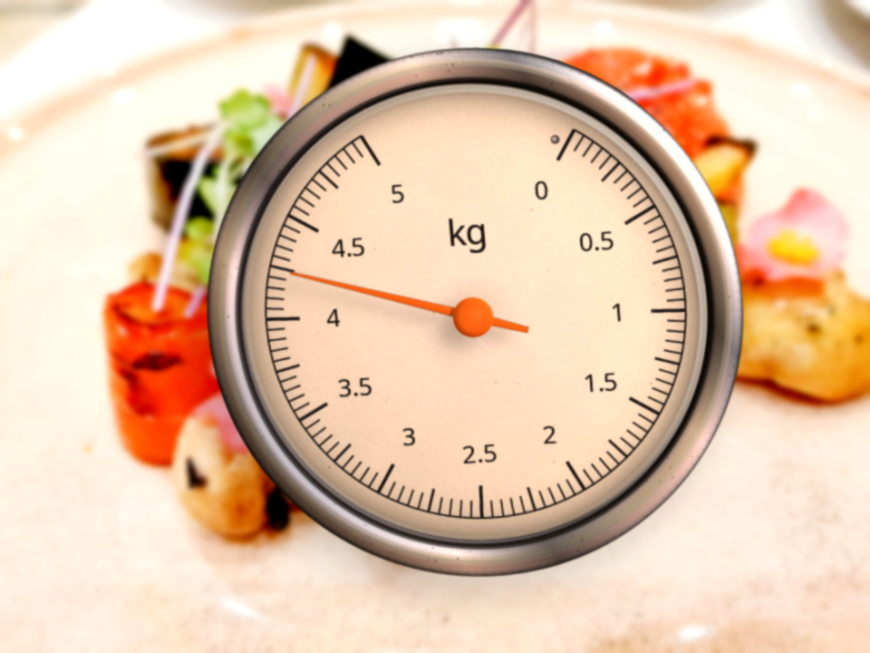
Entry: 4.25kg
